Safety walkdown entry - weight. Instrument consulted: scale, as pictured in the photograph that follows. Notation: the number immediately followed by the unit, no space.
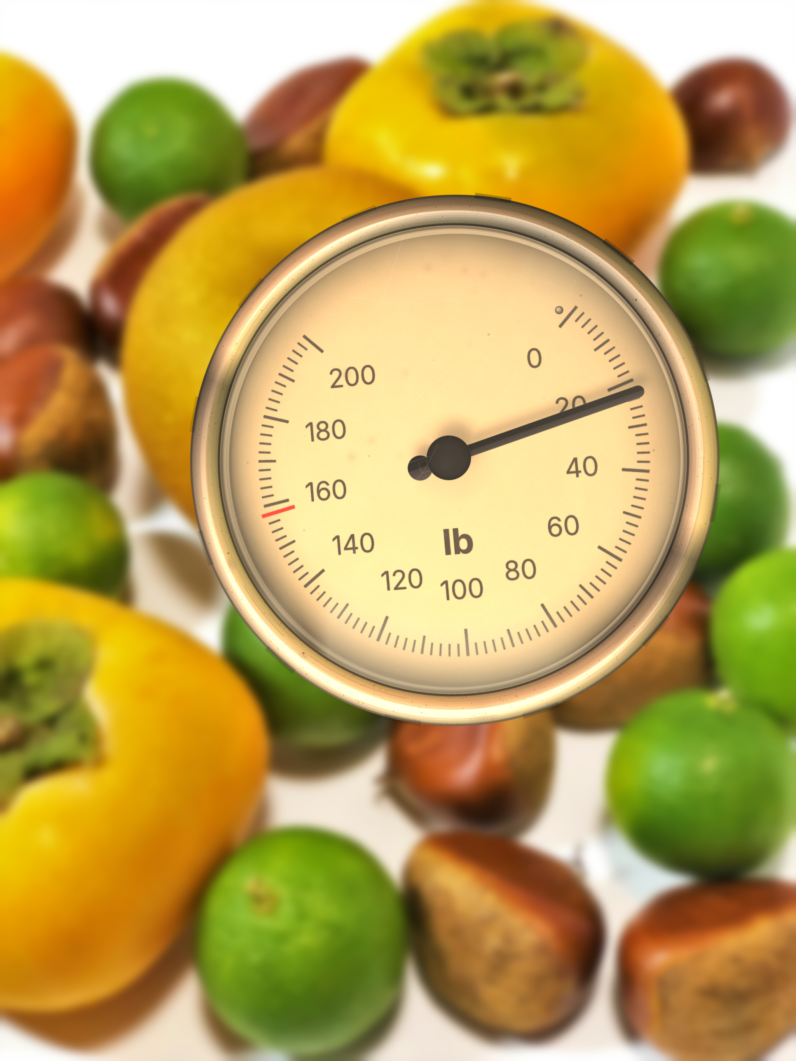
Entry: 23lb
